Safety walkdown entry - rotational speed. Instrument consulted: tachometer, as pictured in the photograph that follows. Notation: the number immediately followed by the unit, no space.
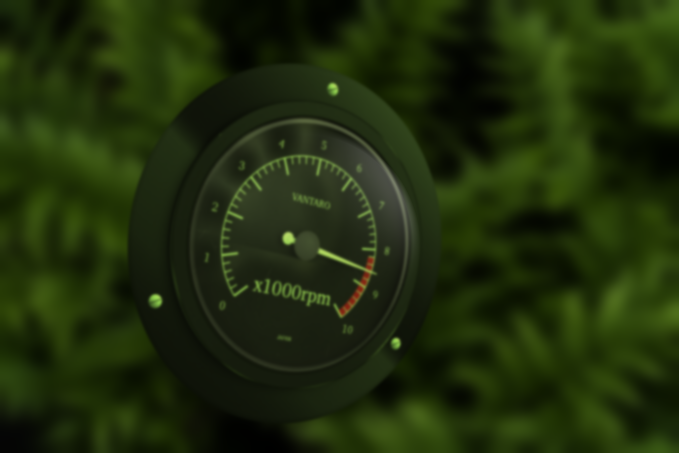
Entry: 8600rpm
